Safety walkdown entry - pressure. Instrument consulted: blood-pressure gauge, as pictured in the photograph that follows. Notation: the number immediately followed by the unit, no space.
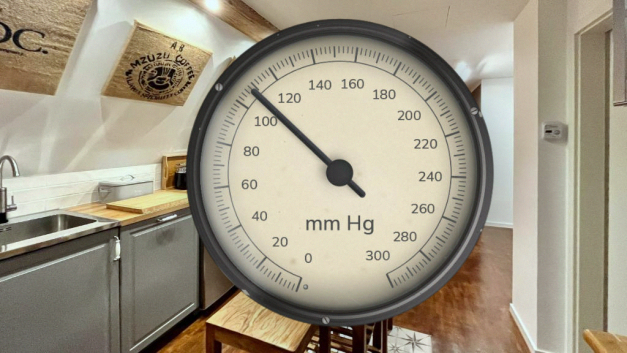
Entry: 108mmHg
